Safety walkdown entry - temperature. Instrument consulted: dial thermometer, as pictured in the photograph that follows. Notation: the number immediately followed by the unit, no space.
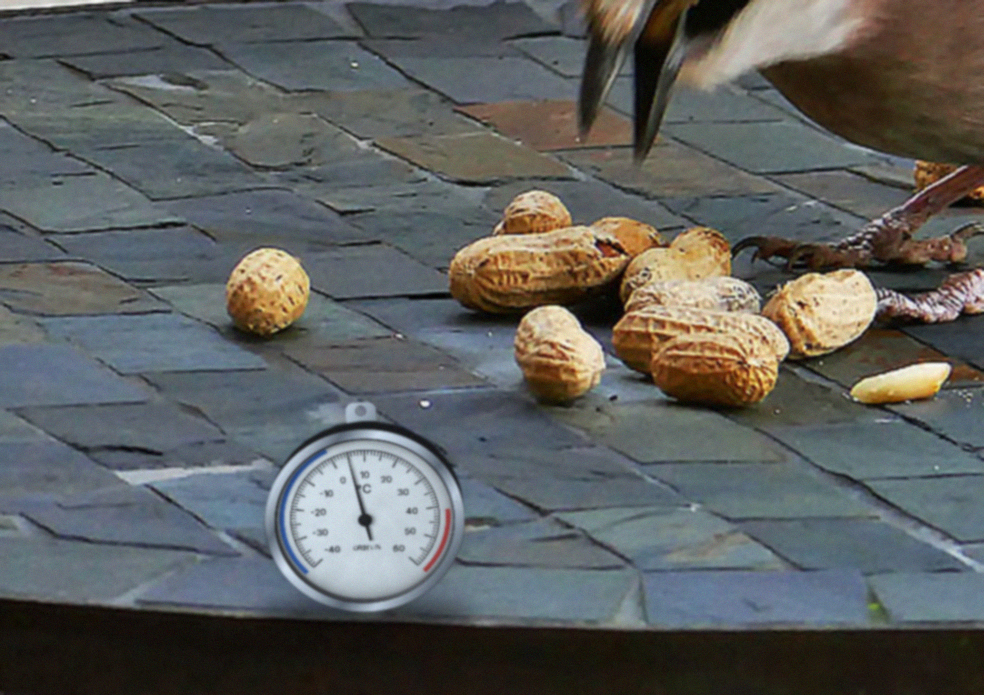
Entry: 5°C
